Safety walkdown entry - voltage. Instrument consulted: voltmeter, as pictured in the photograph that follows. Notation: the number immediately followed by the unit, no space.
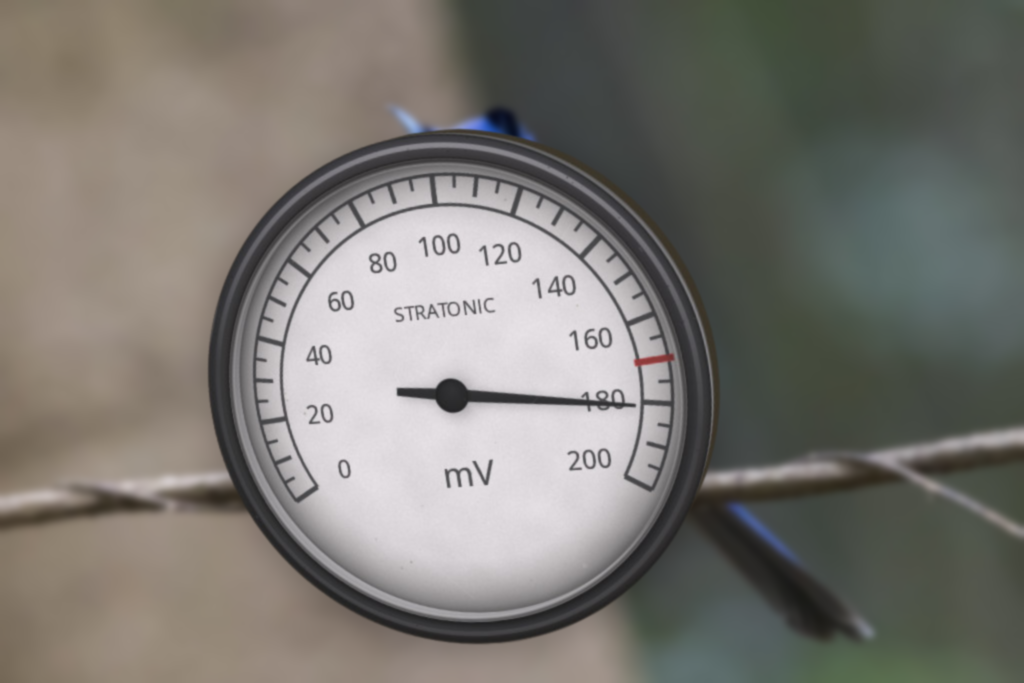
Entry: 180mV
